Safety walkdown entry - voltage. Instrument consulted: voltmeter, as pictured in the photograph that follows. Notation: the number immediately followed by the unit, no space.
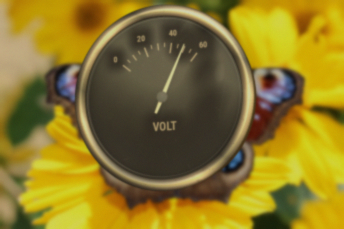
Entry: 50V
